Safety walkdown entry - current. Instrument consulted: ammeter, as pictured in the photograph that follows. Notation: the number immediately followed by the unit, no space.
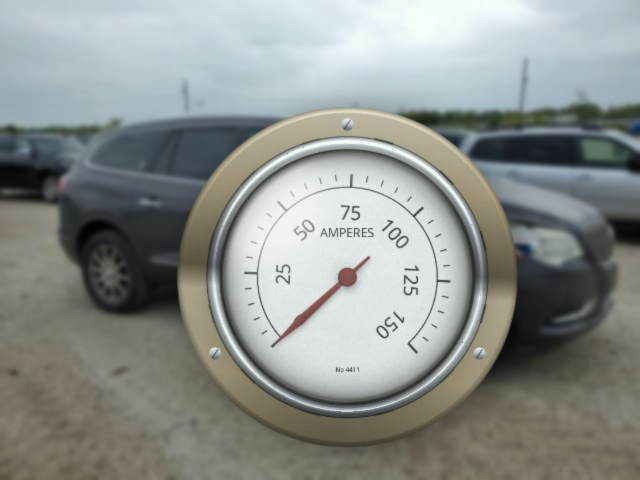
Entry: 0A
